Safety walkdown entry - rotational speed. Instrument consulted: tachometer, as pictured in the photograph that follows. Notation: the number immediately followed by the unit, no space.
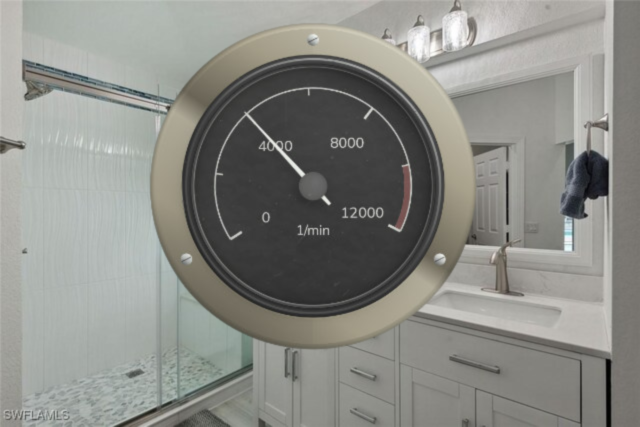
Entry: 4000rpm
